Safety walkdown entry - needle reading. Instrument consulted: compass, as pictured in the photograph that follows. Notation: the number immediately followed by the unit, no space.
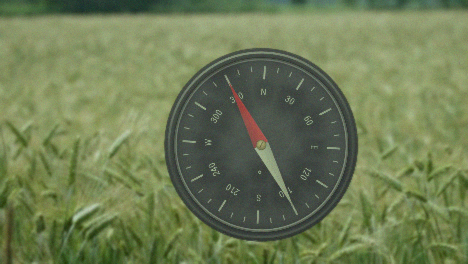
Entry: 330°
